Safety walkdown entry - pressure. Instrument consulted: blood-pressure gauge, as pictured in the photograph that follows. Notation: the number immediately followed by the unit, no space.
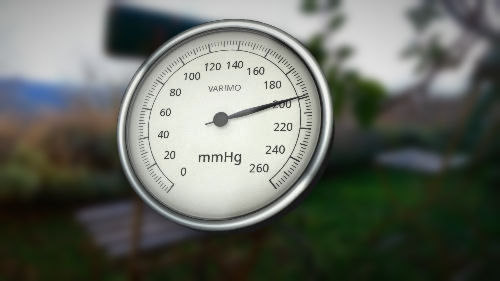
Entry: 200mmHg
